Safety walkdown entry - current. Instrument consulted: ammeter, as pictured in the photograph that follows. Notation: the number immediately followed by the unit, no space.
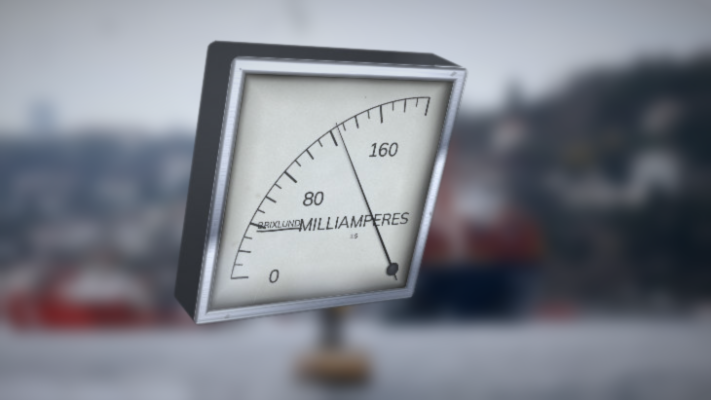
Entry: 125mA
